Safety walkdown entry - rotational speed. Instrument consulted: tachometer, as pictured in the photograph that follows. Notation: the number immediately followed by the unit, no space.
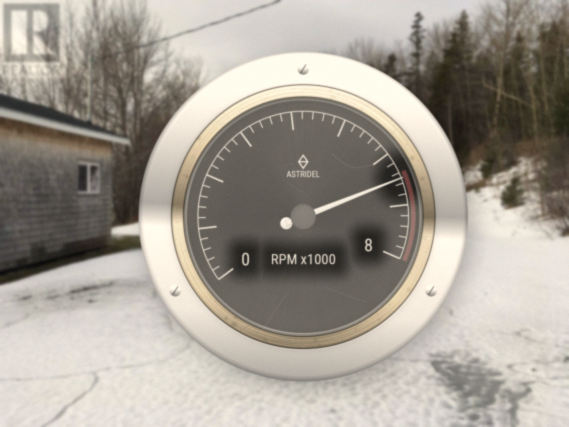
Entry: 6500rpm
